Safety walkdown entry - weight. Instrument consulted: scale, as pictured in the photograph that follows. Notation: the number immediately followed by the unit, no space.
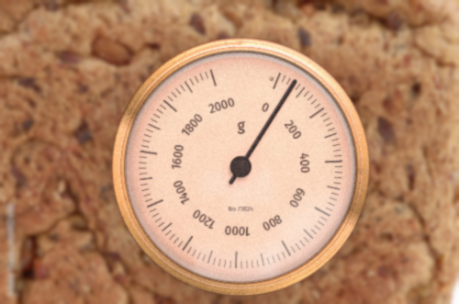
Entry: 60g
